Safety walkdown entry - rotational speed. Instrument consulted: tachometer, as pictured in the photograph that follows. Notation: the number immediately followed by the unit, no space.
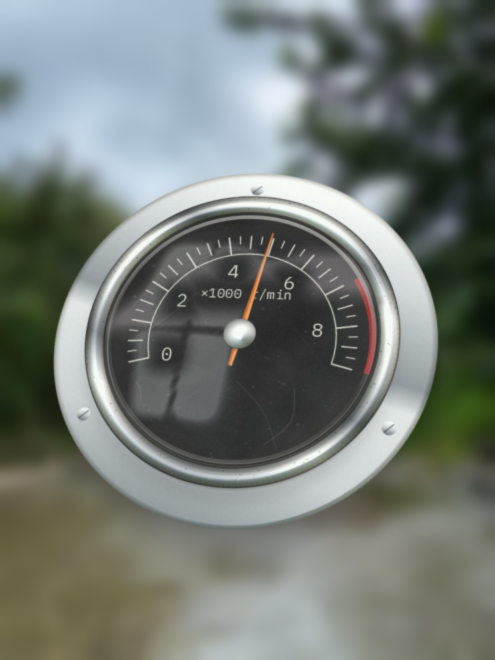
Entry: 5000rpm
